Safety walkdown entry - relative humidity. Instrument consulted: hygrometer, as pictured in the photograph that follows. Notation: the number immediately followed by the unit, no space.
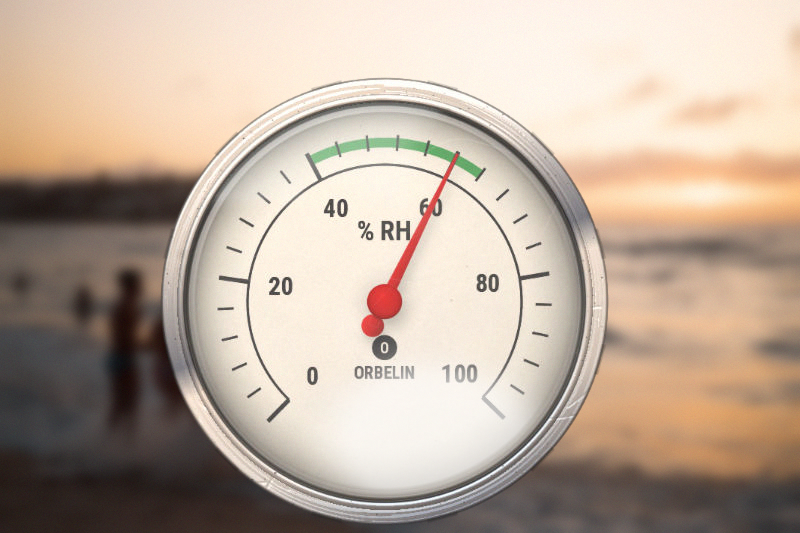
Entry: 60%
